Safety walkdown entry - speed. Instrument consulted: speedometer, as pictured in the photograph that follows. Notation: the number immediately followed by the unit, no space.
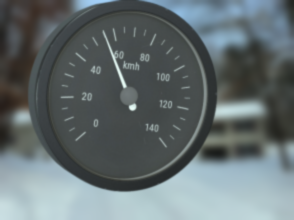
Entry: 55km/h
